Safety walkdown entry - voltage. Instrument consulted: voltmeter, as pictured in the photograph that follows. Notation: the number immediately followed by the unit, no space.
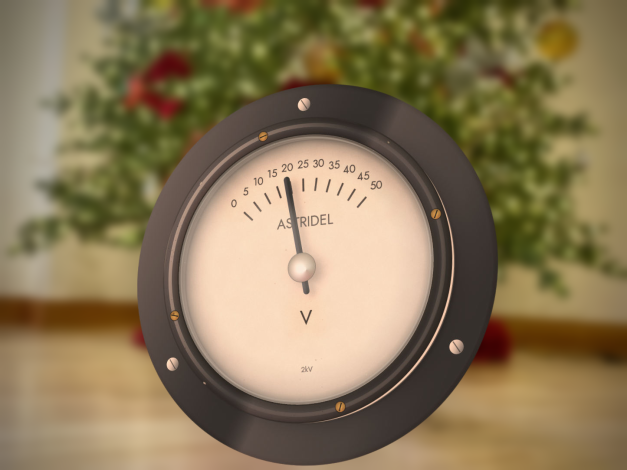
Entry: 20V
